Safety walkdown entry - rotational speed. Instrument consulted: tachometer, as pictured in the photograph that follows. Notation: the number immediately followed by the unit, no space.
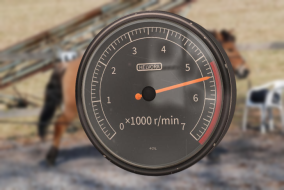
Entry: 5500rpm
